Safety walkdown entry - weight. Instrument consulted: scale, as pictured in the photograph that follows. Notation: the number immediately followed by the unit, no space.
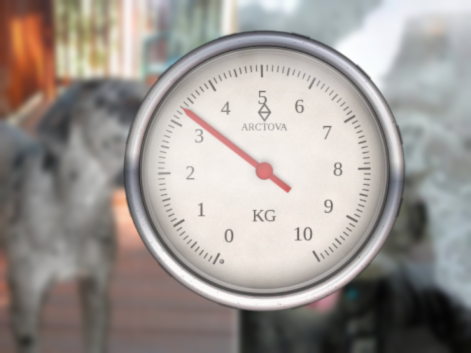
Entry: 3.3kg
